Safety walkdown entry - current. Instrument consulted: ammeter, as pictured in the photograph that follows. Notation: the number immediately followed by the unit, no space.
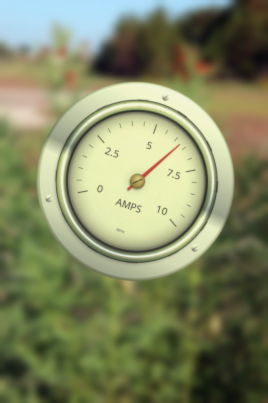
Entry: 6.25A
